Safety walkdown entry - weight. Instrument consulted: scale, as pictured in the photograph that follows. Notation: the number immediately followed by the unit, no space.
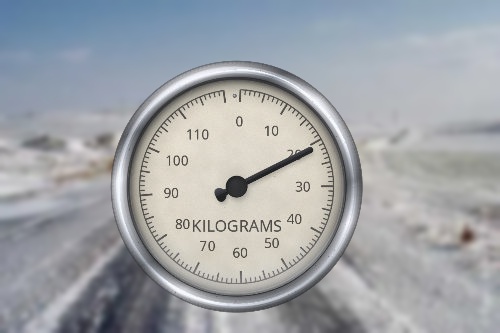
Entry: 21kg
